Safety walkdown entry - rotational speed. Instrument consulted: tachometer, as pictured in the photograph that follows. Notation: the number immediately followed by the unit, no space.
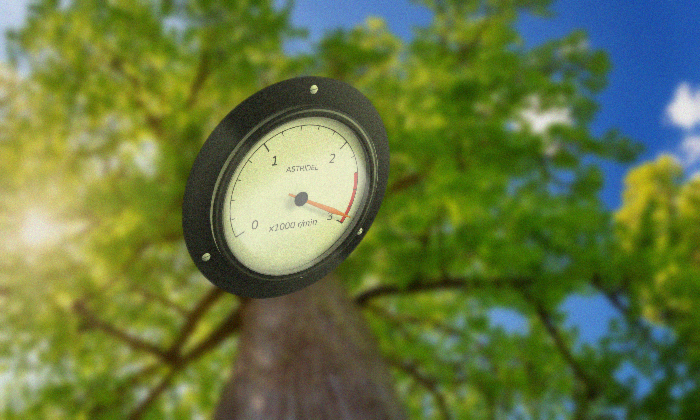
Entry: 2900rpm
